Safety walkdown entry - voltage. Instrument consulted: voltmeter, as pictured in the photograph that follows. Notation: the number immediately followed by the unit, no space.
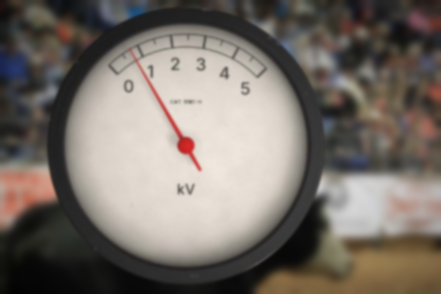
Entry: 0.75kV
